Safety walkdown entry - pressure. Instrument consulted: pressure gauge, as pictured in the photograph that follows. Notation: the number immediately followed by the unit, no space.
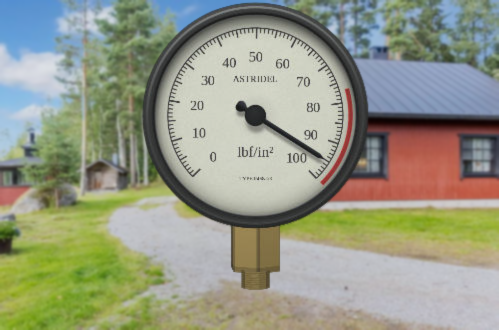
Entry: 95psi
